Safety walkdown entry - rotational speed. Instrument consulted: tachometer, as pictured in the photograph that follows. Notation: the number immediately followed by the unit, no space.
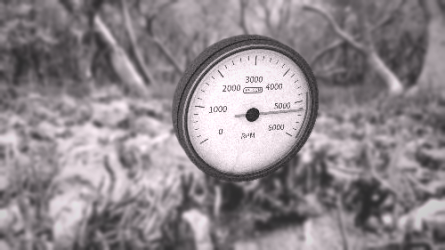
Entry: 5200rpm
